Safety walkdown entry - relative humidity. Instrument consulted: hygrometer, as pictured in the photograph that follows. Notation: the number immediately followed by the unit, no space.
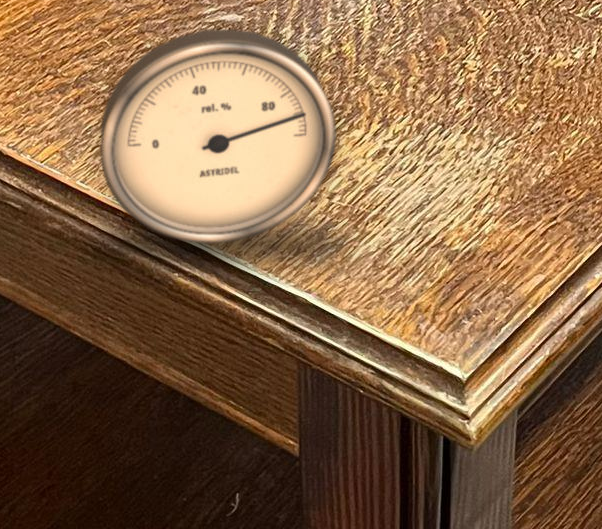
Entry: 90%
